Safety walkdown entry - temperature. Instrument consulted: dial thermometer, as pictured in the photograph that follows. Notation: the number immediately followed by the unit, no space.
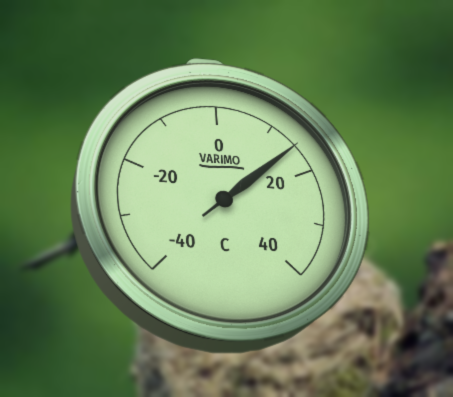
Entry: 15°C
